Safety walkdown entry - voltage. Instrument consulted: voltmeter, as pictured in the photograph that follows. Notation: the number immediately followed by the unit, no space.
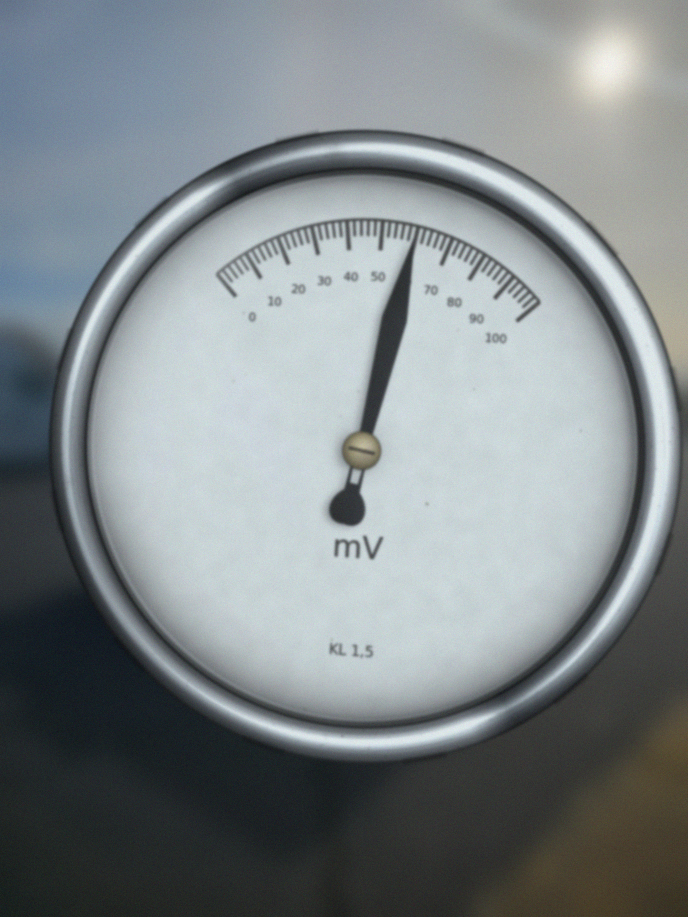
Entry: 60mV
